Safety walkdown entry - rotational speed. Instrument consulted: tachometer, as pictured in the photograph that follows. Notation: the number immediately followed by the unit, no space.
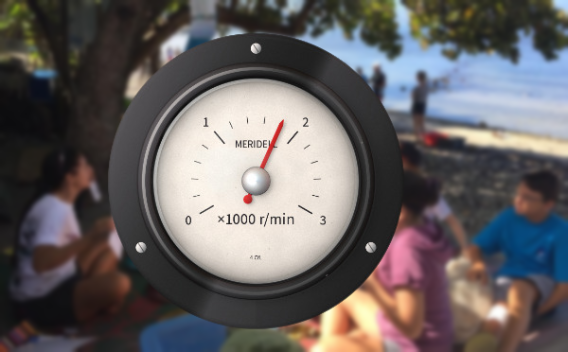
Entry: 1800rpm
